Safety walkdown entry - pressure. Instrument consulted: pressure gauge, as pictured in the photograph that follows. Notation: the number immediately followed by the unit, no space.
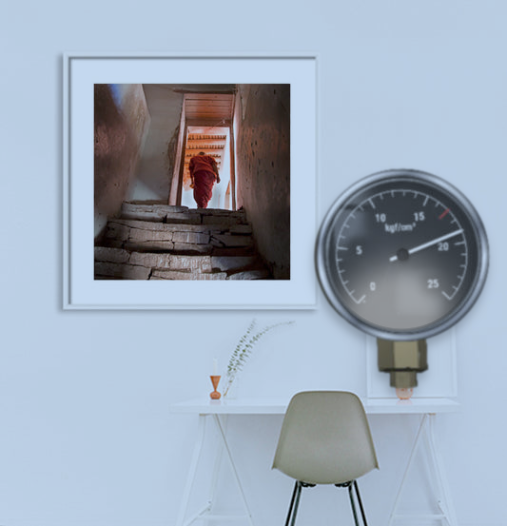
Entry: 19kg/cm²
